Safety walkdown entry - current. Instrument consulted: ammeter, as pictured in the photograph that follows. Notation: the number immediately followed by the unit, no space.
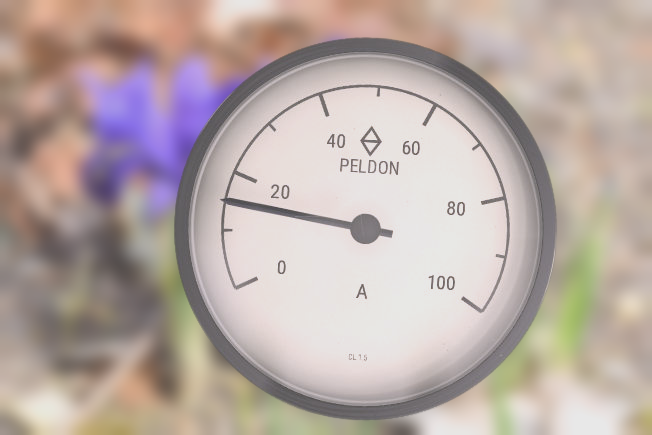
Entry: 15A
